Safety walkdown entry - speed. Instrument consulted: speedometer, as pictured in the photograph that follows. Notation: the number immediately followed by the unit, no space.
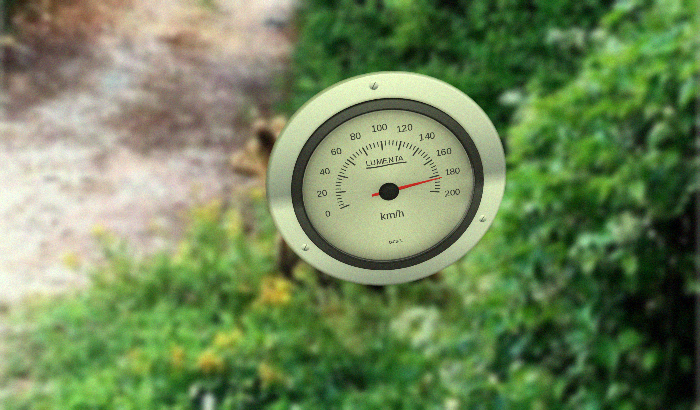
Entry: 180km/h
